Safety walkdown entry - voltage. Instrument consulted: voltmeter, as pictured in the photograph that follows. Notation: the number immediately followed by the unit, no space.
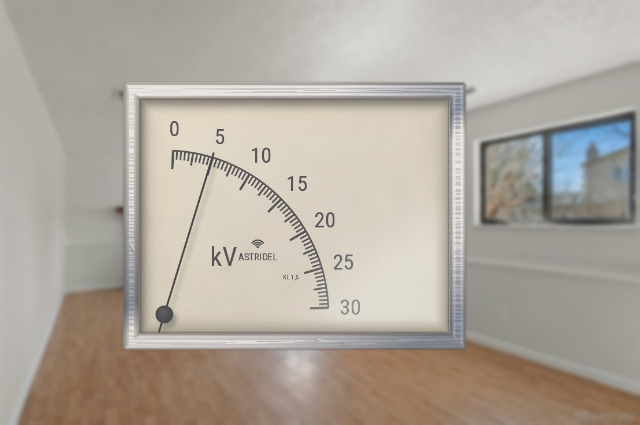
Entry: 5kV
